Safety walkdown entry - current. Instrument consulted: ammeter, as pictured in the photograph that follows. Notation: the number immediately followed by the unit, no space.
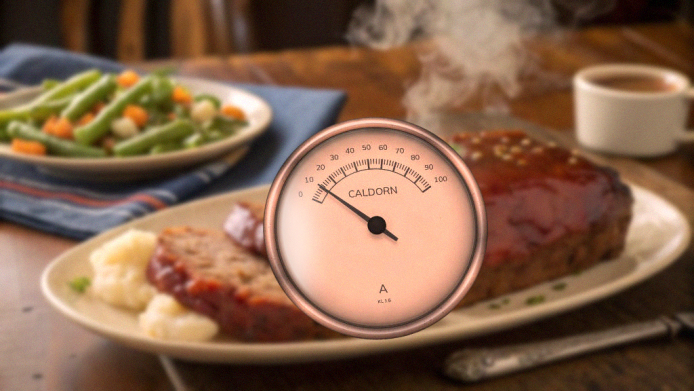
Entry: 10A
